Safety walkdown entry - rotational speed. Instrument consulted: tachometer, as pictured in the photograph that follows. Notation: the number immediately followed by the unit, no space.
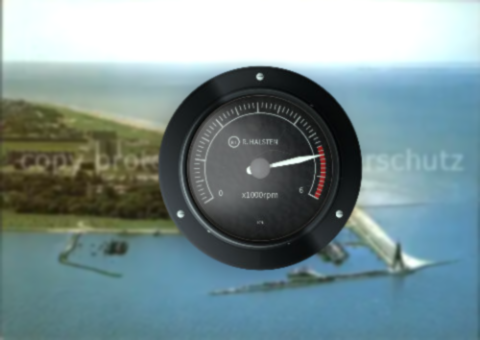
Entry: 5000rpm
